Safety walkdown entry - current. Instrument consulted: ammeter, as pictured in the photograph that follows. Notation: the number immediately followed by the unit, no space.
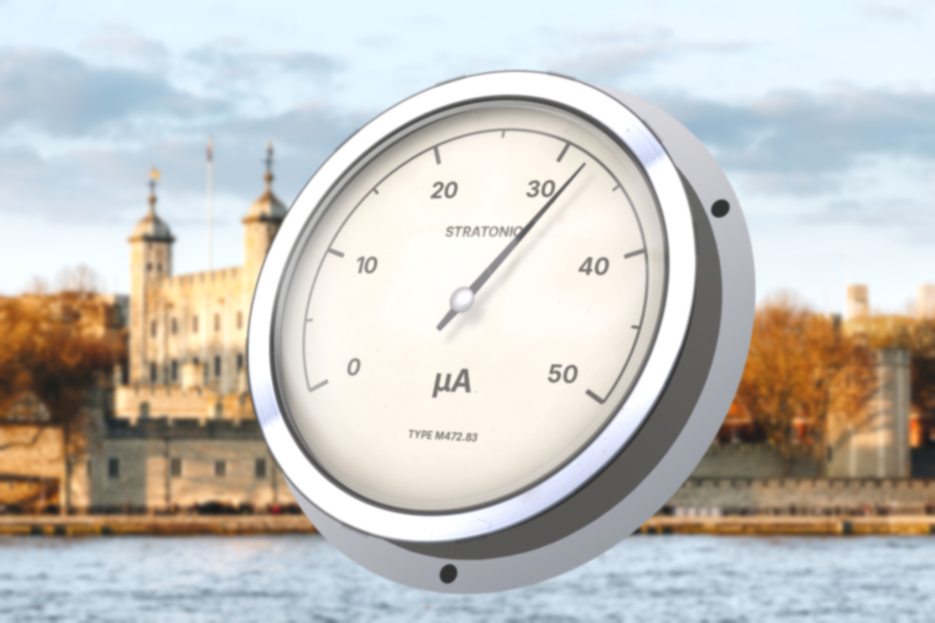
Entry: 32.5µA
